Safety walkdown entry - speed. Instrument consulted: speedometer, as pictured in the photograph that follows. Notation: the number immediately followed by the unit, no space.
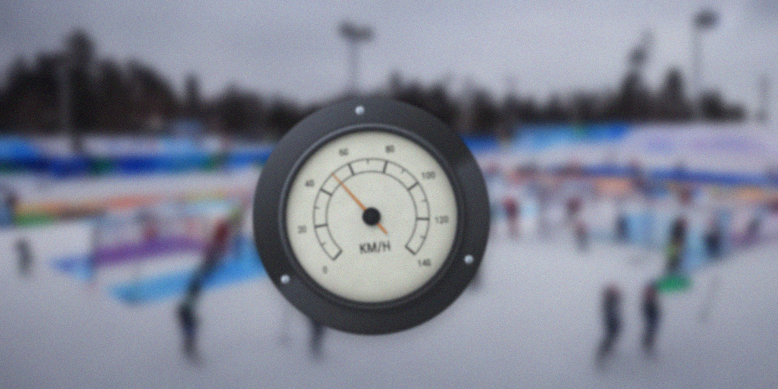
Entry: 50km/h
